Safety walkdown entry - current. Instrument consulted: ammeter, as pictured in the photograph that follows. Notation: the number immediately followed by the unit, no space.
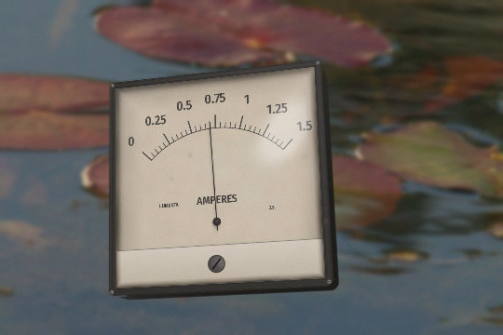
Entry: 0.7A
